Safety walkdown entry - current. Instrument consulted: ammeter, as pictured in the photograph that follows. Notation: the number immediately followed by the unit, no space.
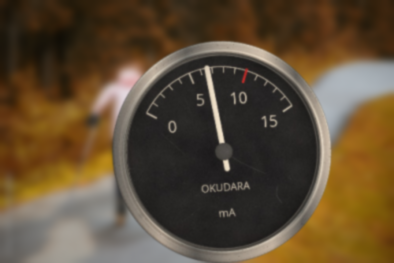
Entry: 6.5mA
